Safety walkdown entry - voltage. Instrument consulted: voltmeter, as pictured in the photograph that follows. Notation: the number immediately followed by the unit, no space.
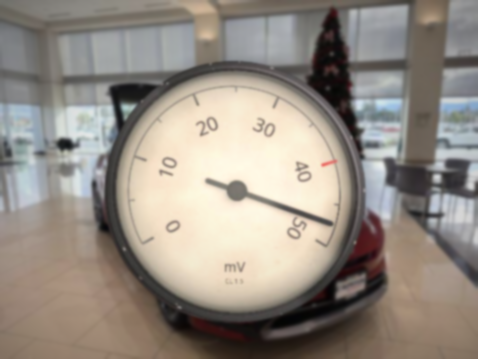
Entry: 47.5mV
